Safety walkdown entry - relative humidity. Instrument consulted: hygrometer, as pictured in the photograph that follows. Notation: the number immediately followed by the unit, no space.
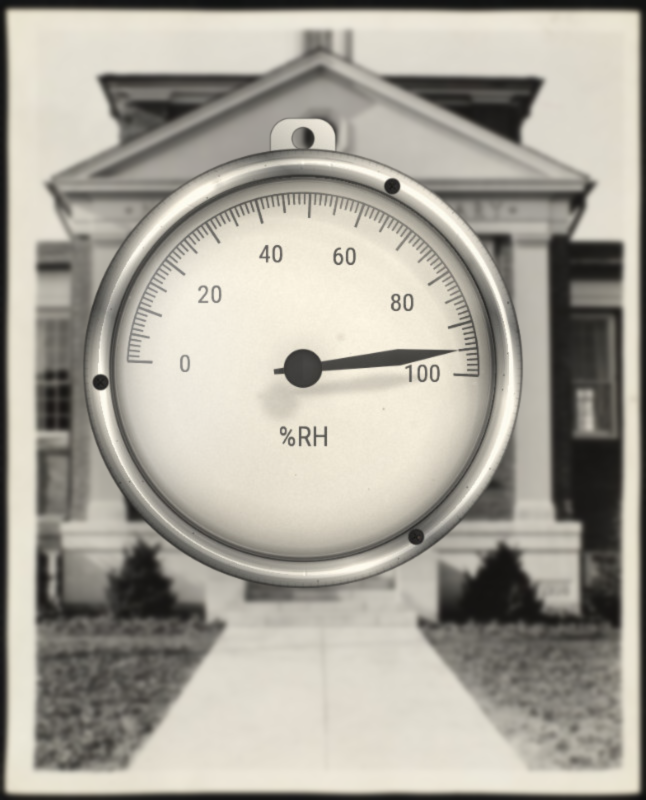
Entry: 95%
